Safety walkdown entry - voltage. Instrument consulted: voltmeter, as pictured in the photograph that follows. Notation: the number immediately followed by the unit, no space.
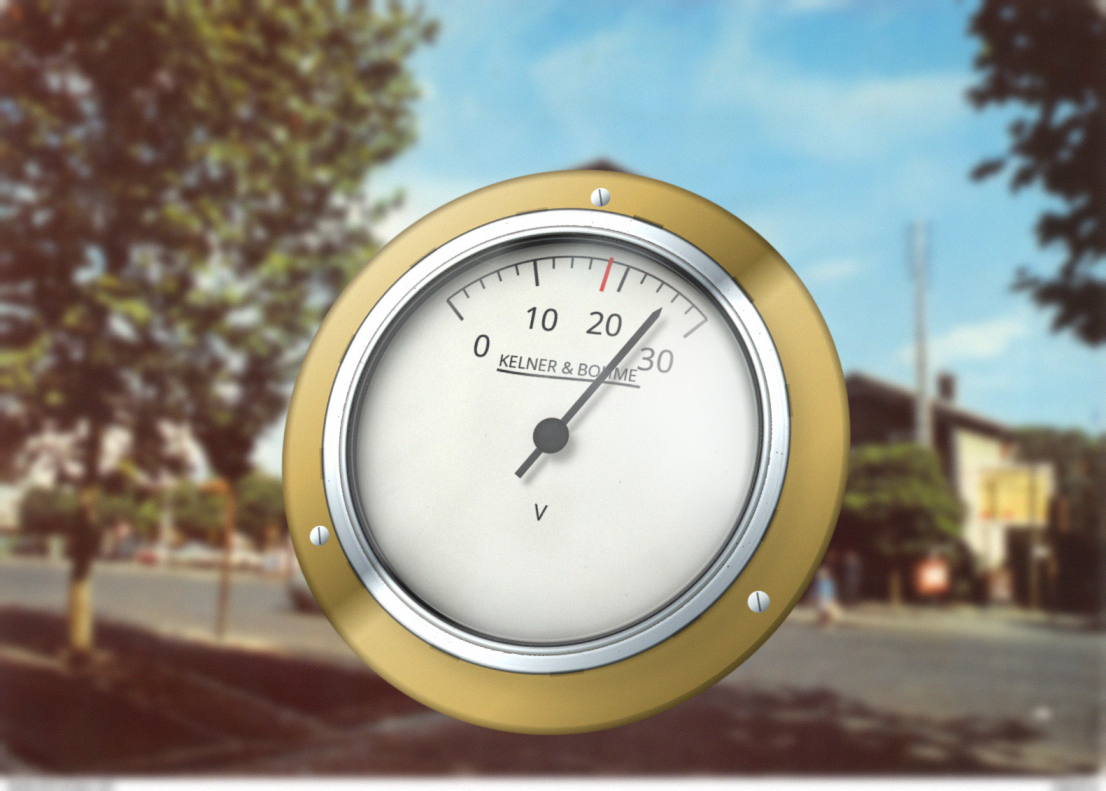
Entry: 26V
